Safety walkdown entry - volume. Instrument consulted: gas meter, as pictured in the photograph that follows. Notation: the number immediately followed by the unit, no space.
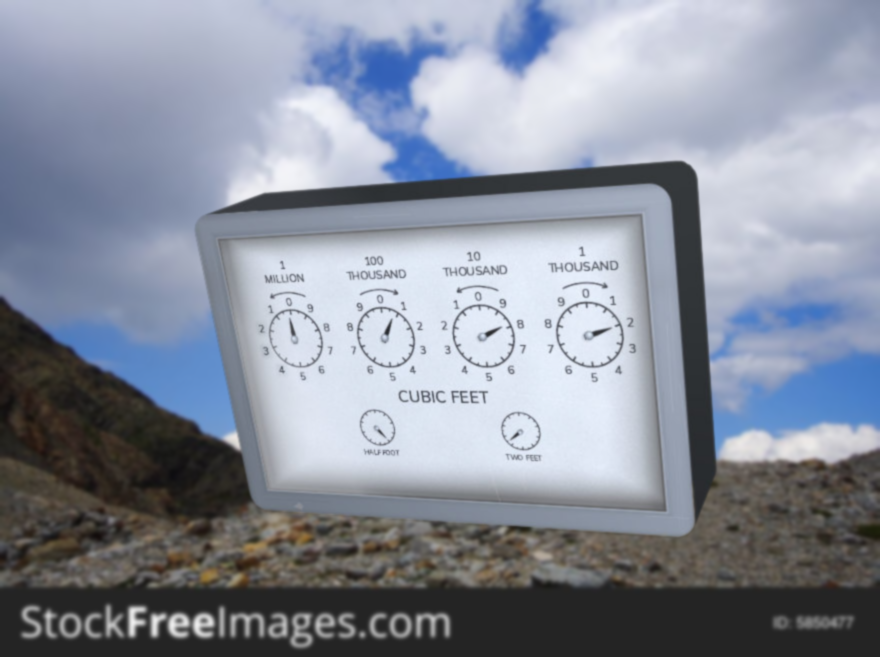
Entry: 8200ft³
